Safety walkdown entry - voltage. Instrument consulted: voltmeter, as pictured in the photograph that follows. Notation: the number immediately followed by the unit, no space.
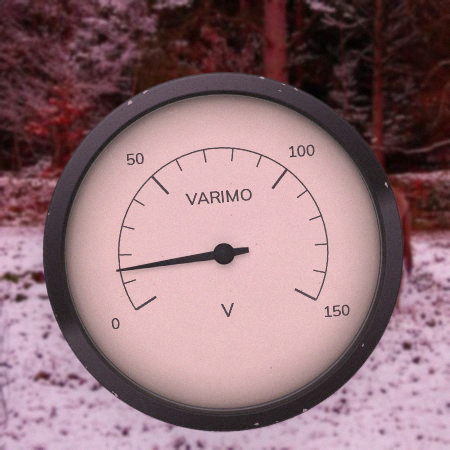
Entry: 15V
